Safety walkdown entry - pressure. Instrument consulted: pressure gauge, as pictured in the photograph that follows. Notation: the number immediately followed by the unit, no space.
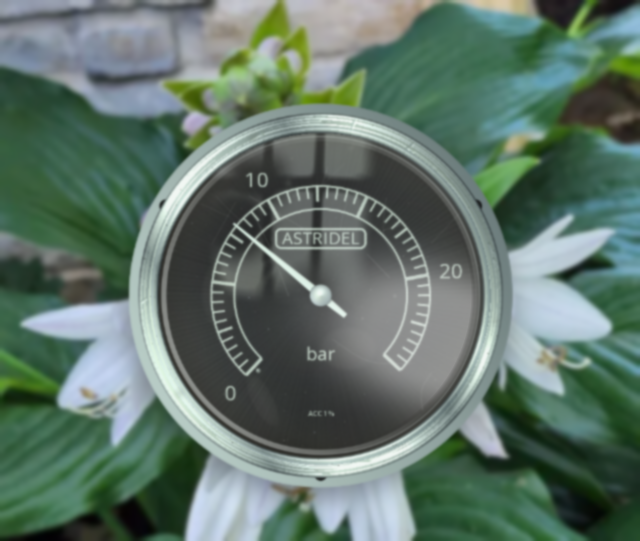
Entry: 8bar
